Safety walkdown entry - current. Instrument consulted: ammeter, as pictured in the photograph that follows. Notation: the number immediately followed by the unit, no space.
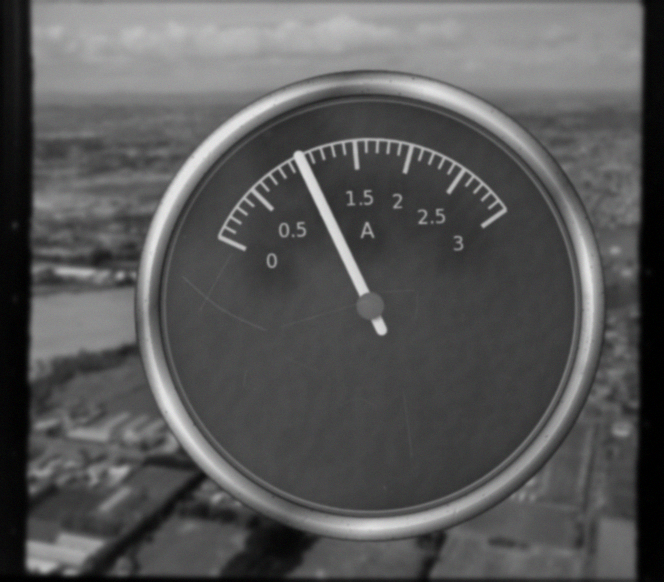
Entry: 1A
